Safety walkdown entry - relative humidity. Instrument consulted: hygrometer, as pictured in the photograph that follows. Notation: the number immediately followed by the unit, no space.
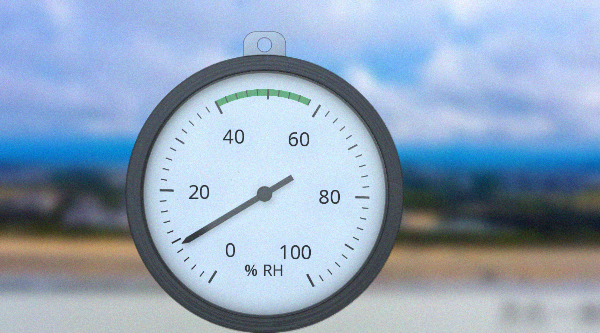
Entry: 9%
